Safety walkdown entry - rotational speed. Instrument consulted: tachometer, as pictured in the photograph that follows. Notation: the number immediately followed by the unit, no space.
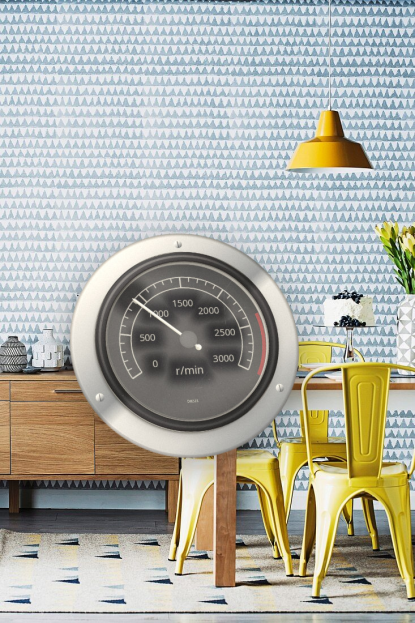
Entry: 900rpm
